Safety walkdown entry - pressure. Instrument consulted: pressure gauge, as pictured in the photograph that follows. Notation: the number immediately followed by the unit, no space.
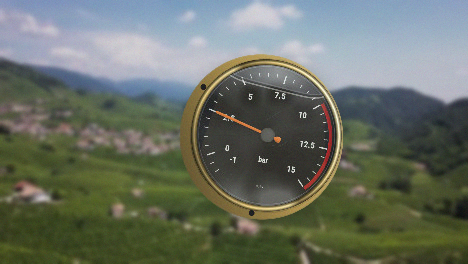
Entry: 2.5bar
